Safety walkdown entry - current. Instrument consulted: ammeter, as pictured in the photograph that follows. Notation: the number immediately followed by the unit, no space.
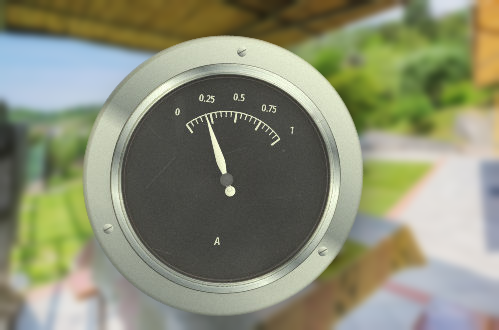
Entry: 0.2A
